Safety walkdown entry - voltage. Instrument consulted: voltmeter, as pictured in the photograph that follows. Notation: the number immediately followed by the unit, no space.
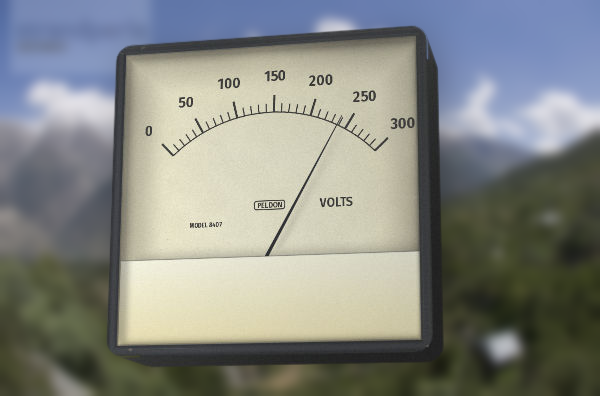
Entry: 240V
